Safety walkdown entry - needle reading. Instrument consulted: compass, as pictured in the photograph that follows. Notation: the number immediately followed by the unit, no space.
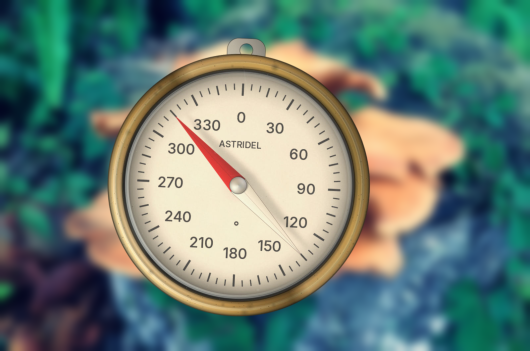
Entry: 315°
